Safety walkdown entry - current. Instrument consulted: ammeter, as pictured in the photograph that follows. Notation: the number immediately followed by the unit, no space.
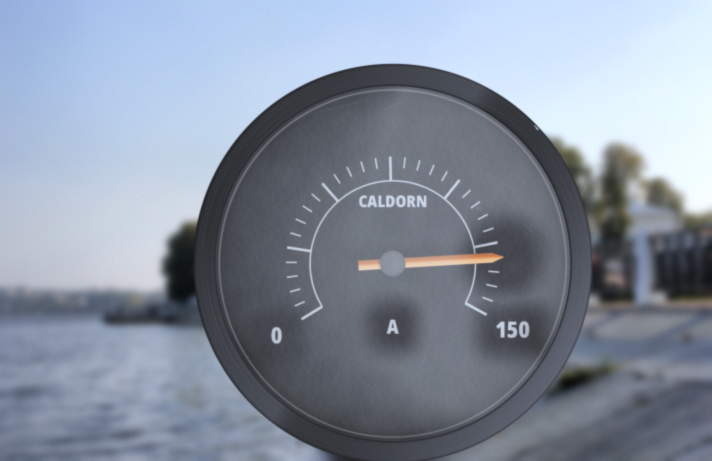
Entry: 130A
